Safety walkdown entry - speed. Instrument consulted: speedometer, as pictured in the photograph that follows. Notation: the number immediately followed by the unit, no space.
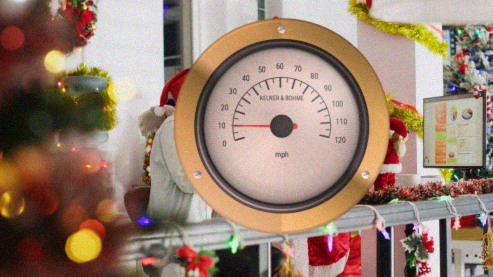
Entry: 10mph
